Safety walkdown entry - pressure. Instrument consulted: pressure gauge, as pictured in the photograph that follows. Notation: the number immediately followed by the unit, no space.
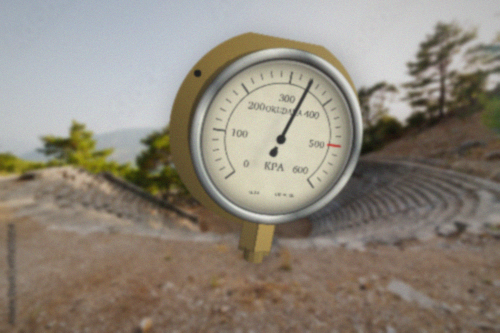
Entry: 340kPa
